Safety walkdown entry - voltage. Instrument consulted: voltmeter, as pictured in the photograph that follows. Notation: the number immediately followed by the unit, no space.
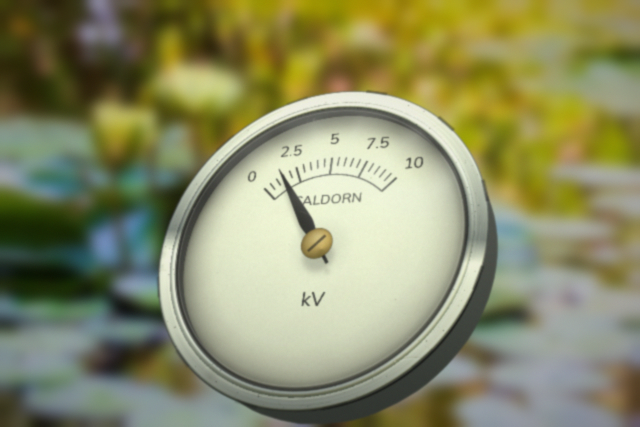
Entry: 1.5kV
